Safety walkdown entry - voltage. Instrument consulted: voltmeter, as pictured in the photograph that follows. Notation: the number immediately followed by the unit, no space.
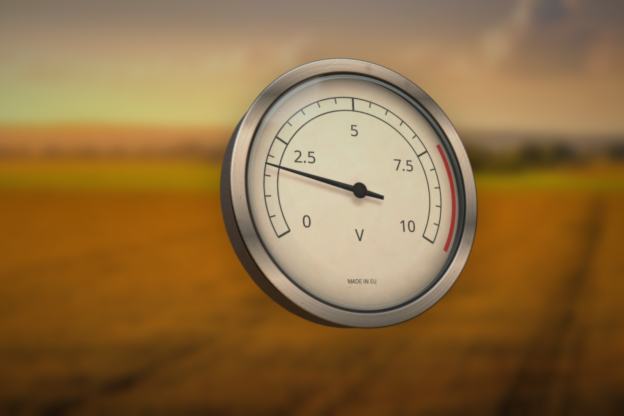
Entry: 1.75V
